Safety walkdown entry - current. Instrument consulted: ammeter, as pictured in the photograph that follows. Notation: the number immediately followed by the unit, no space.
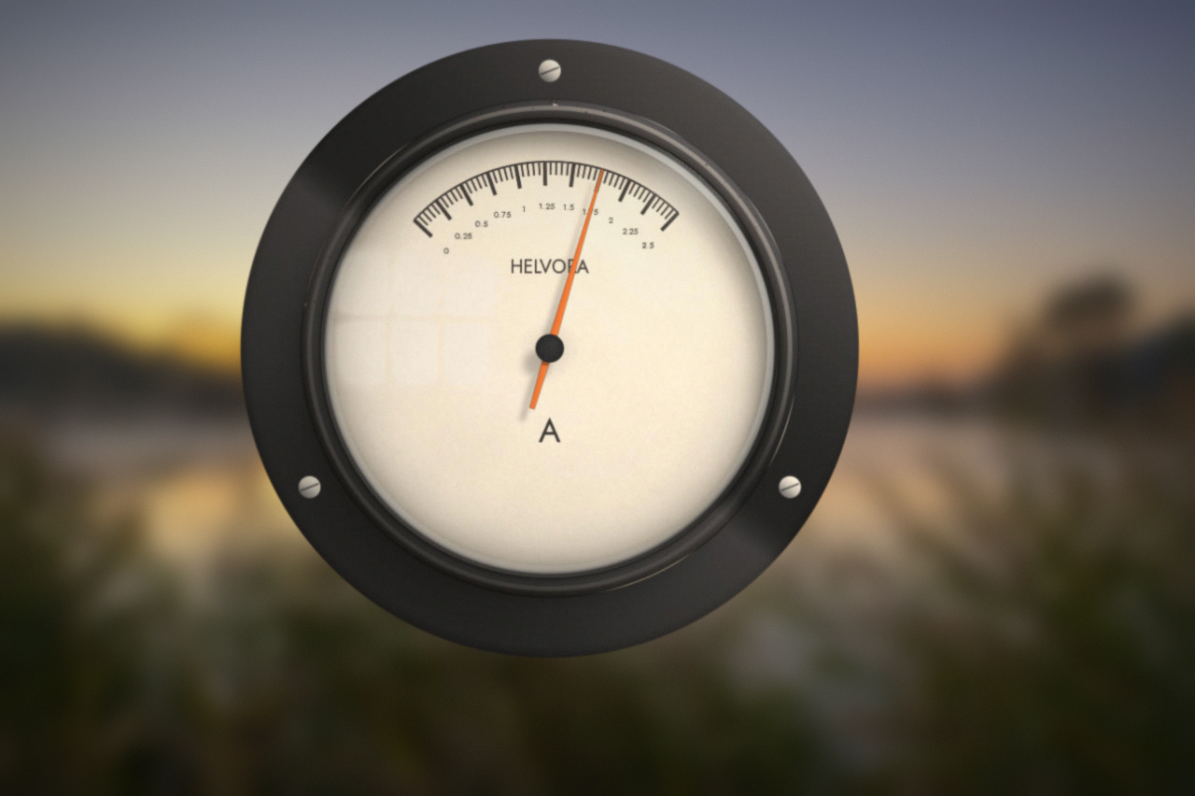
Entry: 1.75A
